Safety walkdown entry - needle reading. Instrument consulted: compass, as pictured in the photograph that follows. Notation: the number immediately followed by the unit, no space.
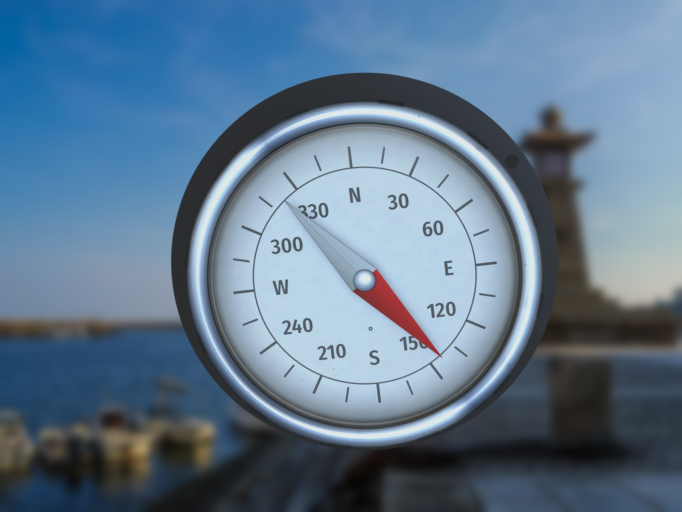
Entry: 142.5°
